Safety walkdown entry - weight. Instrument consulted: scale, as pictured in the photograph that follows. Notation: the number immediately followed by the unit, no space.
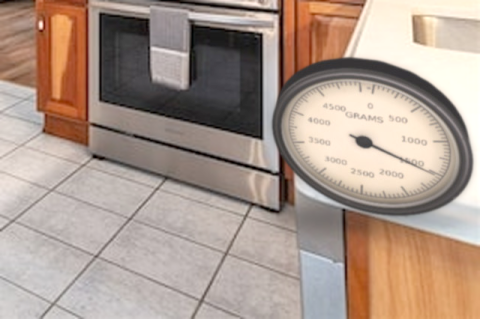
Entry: 1500g
